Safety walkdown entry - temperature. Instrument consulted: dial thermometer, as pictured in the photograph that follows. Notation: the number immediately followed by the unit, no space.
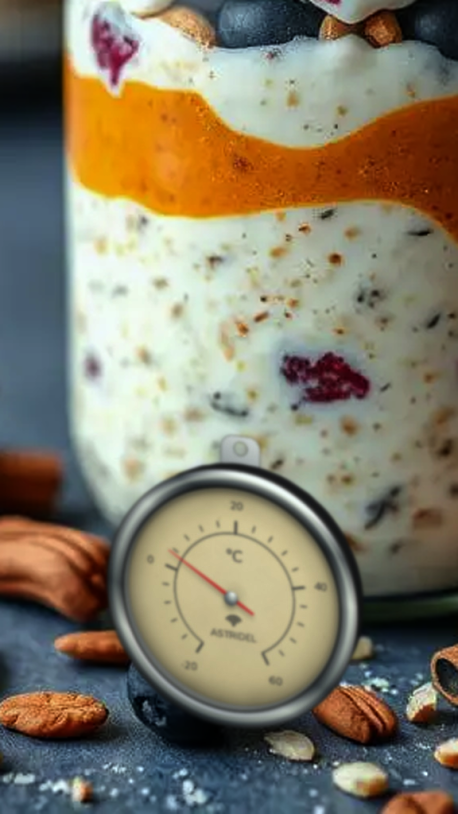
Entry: 4°C
